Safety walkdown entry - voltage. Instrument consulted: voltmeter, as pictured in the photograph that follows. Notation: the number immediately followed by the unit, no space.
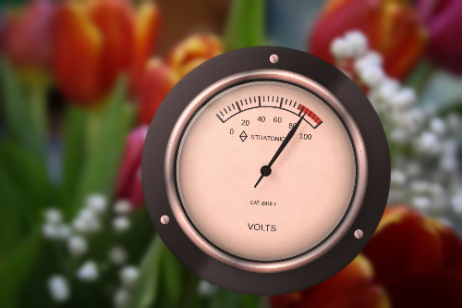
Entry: 84V
